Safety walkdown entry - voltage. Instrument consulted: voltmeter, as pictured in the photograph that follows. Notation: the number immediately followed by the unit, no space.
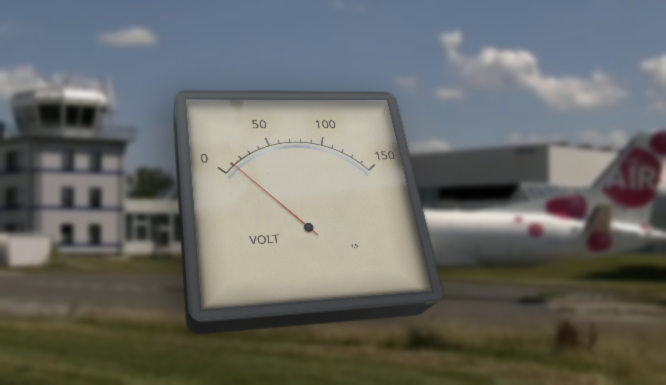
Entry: 10V
